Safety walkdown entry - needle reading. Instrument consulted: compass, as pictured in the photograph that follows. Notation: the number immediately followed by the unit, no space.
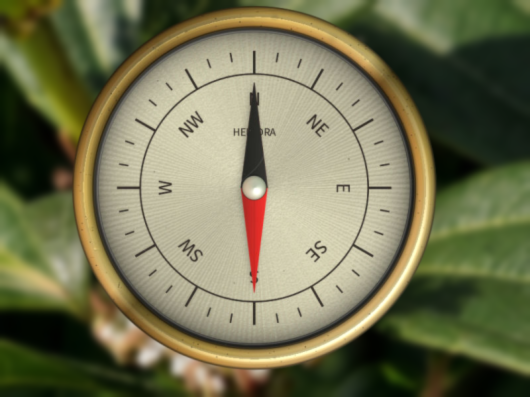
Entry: 180°
